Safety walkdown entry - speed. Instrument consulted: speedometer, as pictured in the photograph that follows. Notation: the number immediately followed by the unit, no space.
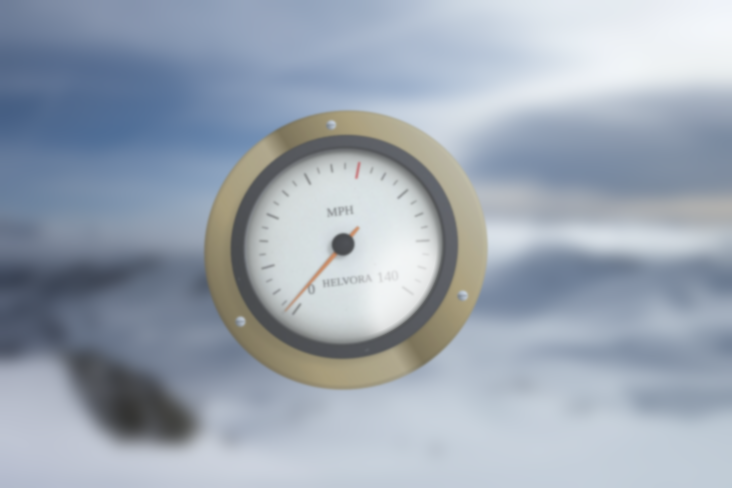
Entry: 2.5mph
